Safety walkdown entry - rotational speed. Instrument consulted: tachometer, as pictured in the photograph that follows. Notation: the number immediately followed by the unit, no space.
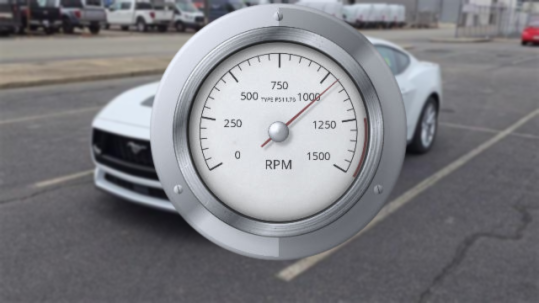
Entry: 1050rpm
